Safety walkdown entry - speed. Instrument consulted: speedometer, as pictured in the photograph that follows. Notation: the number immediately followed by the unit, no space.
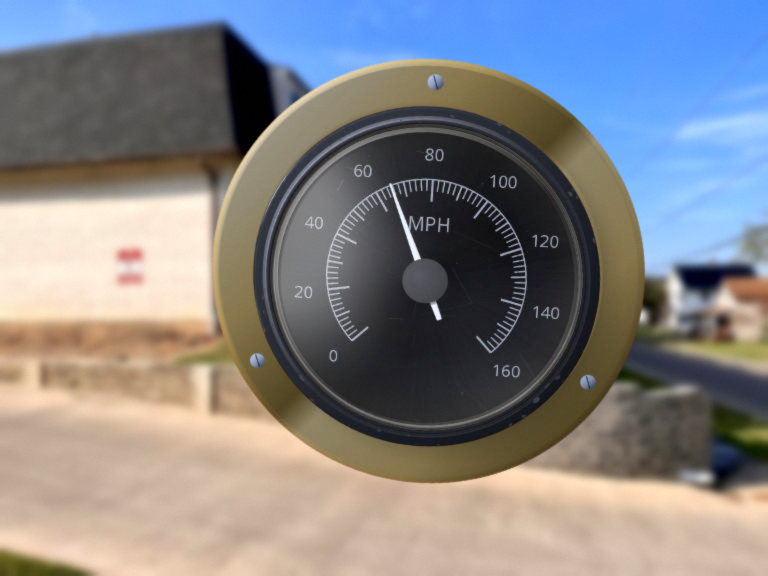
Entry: 66mph
